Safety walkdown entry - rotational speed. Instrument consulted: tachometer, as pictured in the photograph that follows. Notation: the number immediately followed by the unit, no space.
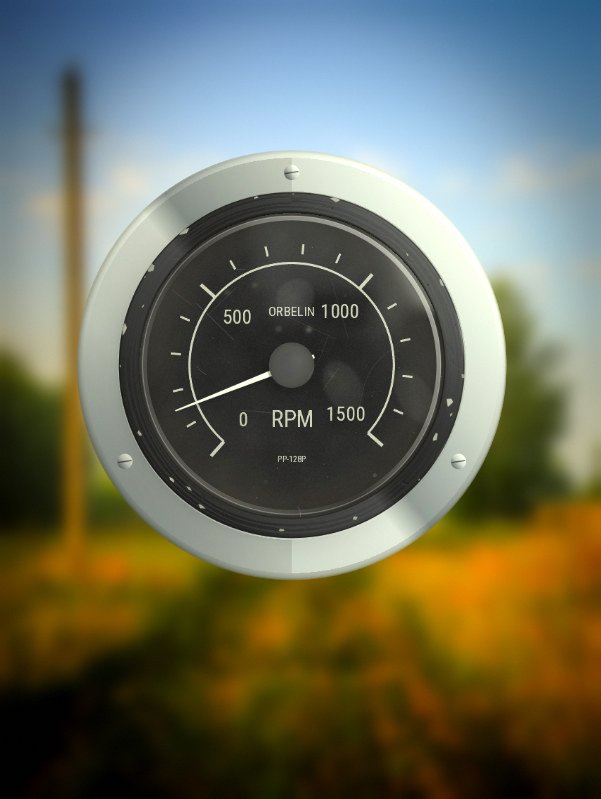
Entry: 150rpm
